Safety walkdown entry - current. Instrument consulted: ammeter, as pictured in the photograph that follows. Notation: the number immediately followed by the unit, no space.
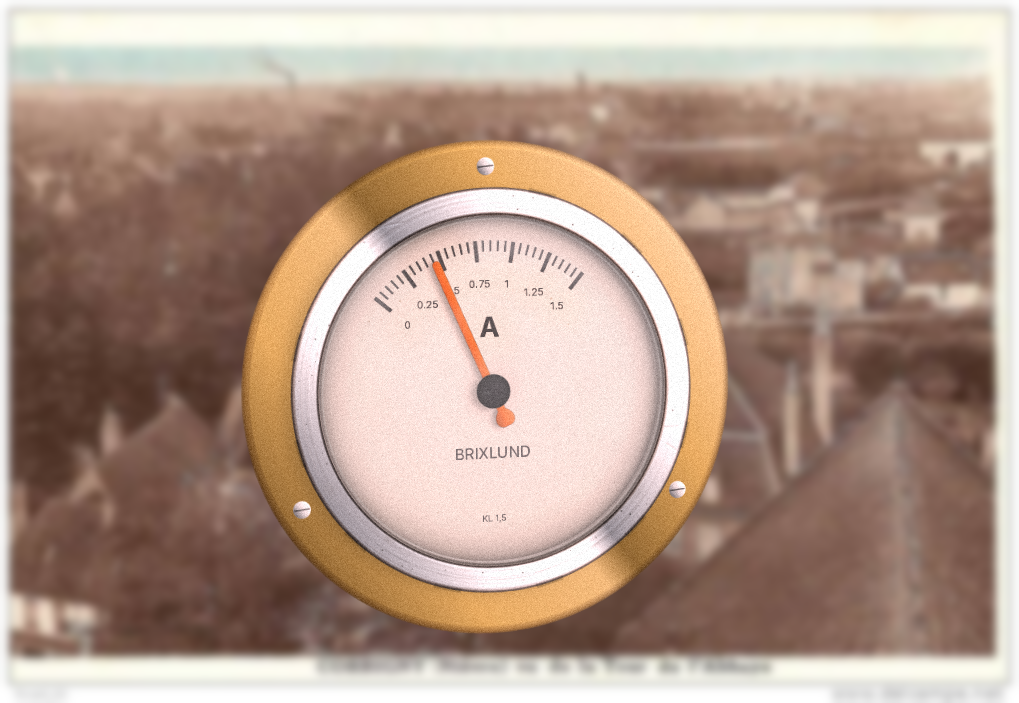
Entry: 0.45A
